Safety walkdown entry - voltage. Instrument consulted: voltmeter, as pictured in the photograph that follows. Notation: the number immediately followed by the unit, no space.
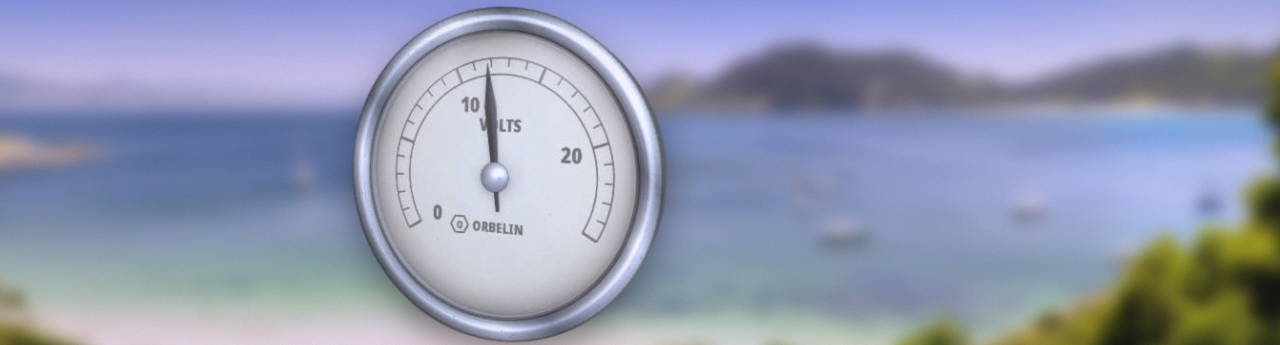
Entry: 12V
